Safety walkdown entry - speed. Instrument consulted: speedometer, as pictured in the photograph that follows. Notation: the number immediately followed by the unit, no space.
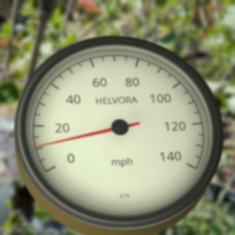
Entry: 10mph
